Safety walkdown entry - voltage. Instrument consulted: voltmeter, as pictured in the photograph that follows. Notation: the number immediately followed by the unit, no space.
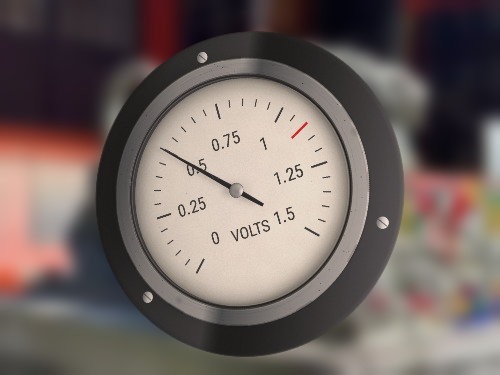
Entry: 0.5V
